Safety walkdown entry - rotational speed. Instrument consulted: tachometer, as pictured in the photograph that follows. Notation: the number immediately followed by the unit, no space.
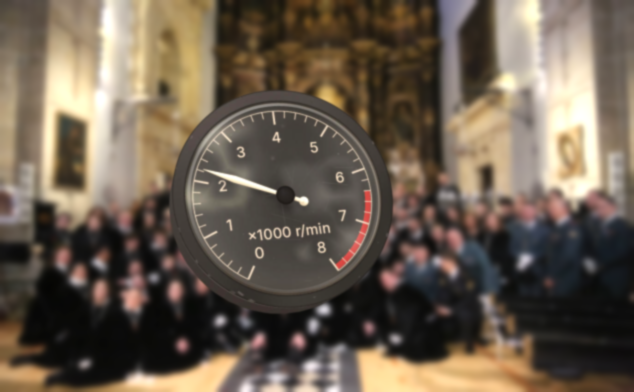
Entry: 2200rpm
